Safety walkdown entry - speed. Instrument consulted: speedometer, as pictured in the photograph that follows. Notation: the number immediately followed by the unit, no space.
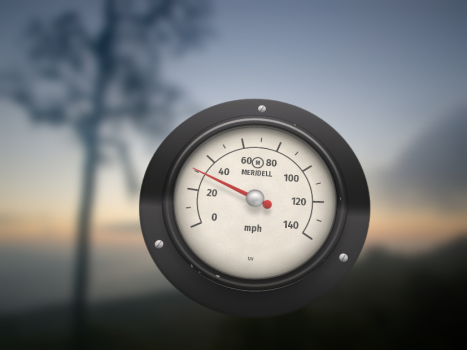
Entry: 30mph
